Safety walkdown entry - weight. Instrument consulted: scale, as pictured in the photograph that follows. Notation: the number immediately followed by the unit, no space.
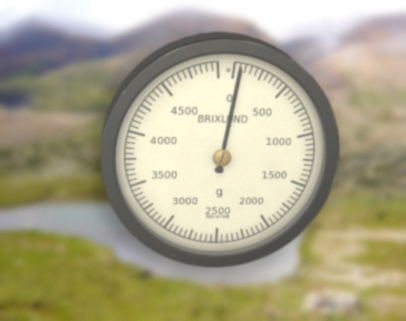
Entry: 50g
